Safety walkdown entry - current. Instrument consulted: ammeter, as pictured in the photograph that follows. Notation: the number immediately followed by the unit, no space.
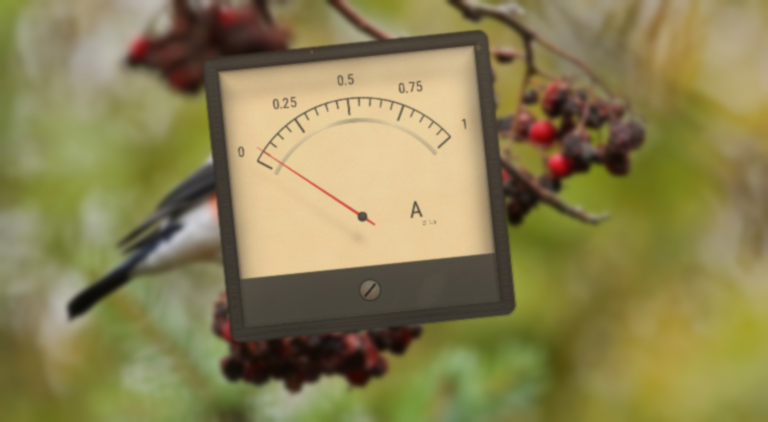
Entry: 0.05A
